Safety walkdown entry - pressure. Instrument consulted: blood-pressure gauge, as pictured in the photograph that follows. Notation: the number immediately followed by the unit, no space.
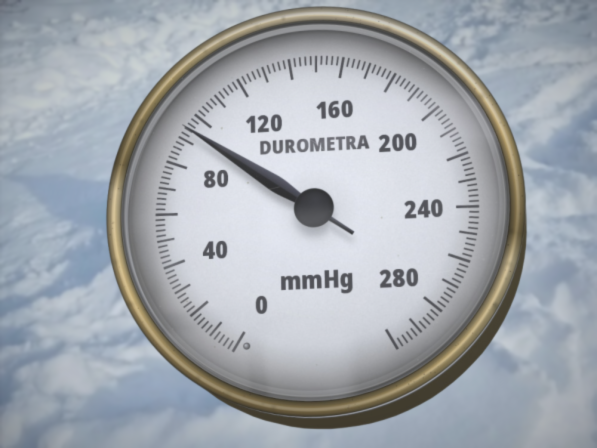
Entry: 94mmHg
